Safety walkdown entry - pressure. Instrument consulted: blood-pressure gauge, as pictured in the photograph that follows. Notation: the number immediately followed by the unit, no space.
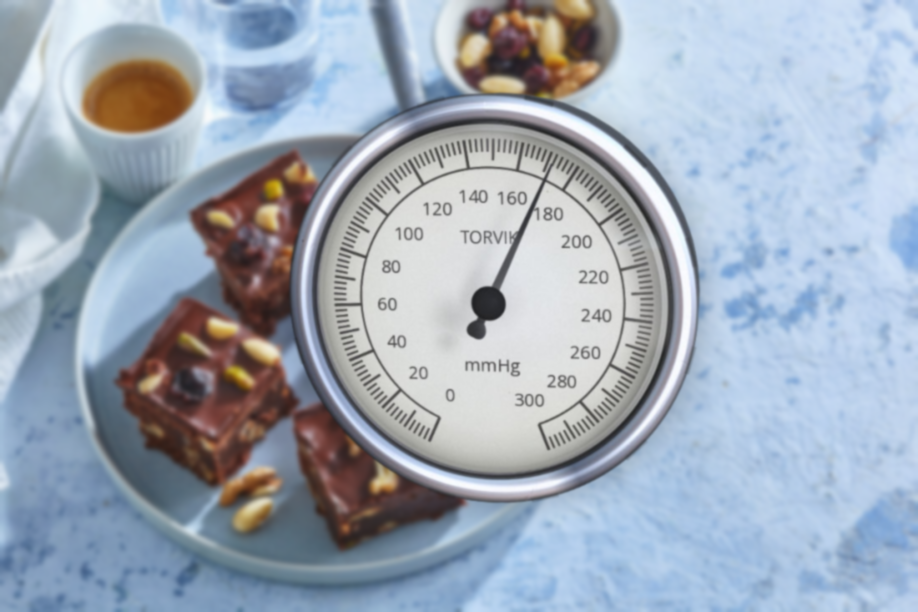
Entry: 172mmHg
